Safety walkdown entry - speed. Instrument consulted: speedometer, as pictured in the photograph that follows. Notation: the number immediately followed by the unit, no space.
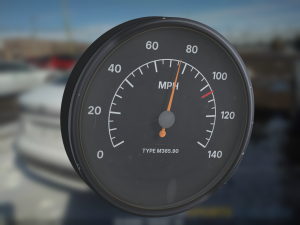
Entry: 75mph
